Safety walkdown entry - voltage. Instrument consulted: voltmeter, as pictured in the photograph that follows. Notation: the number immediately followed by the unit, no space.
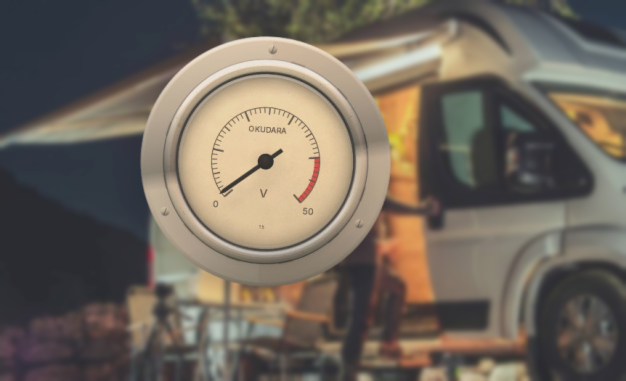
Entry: 1V
